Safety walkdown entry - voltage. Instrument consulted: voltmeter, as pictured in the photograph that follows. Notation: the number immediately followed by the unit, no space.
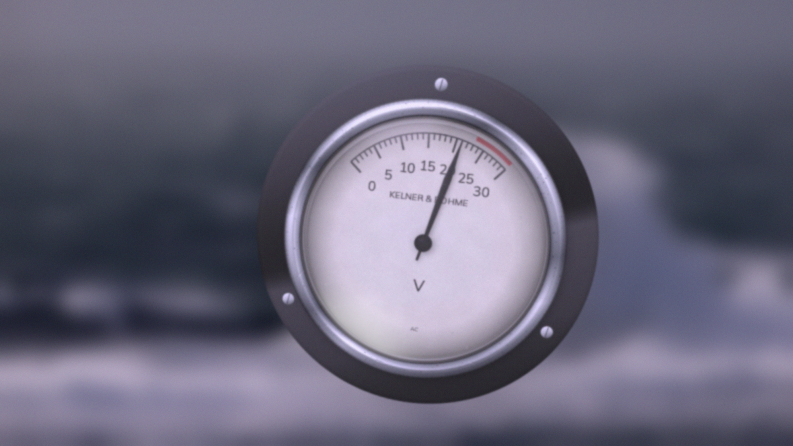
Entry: 21V
